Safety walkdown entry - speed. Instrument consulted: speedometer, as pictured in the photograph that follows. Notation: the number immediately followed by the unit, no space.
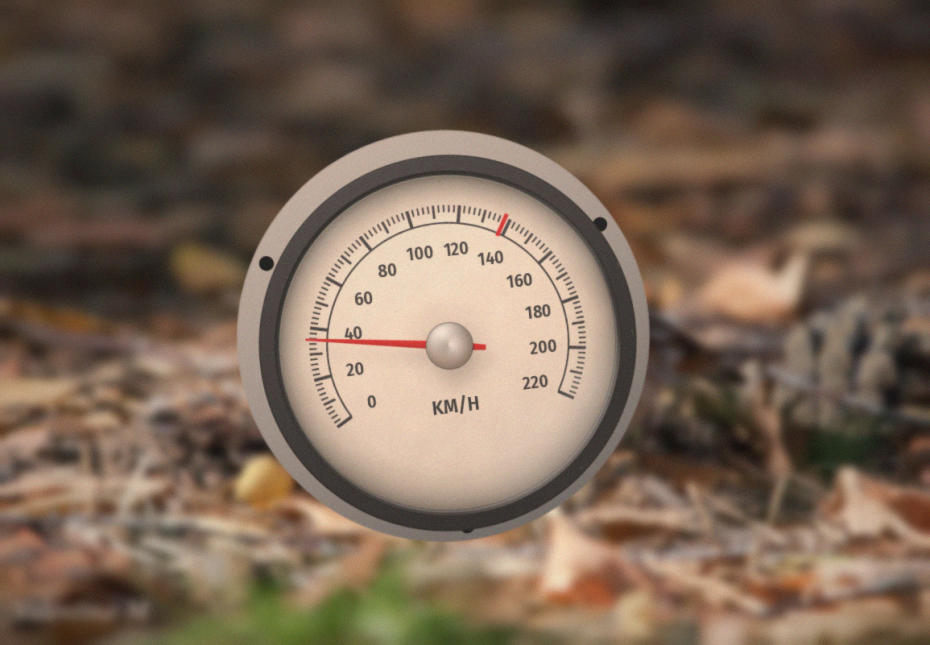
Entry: 36km/h
